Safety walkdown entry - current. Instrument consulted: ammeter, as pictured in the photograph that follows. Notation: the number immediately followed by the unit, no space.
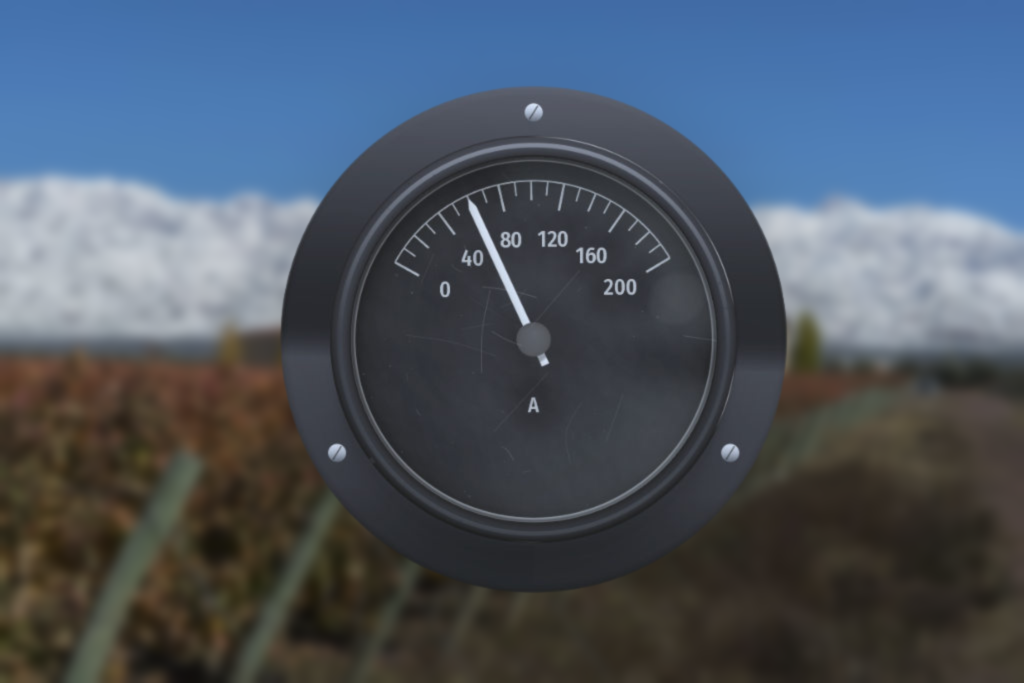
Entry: 60A
